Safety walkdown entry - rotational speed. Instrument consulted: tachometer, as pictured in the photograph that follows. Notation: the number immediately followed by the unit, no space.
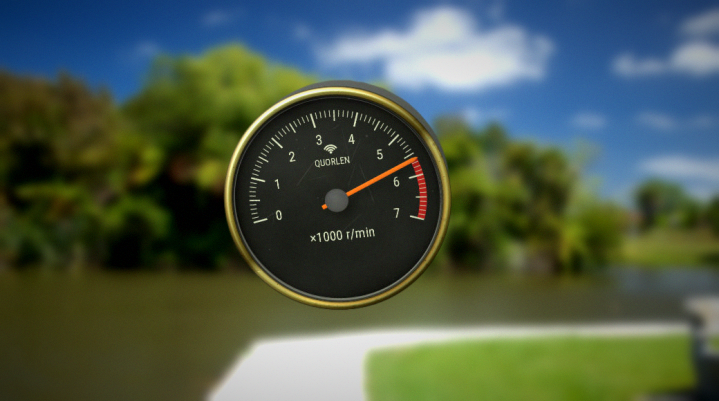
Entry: 5600rpm
